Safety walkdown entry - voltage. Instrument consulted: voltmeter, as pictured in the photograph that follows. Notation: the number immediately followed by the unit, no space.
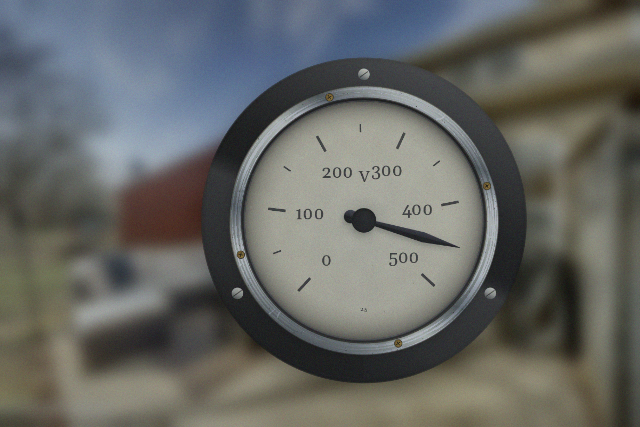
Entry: 450V
